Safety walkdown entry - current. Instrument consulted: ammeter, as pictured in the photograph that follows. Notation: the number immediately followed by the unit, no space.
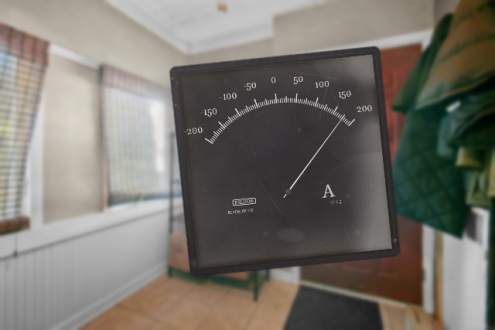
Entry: 175A
